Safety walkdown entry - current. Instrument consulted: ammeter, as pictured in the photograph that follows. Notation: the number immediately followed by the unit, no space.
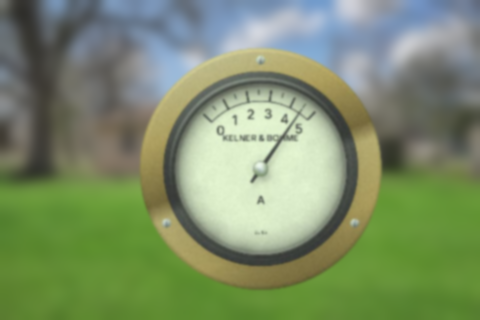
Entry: 4.5A
